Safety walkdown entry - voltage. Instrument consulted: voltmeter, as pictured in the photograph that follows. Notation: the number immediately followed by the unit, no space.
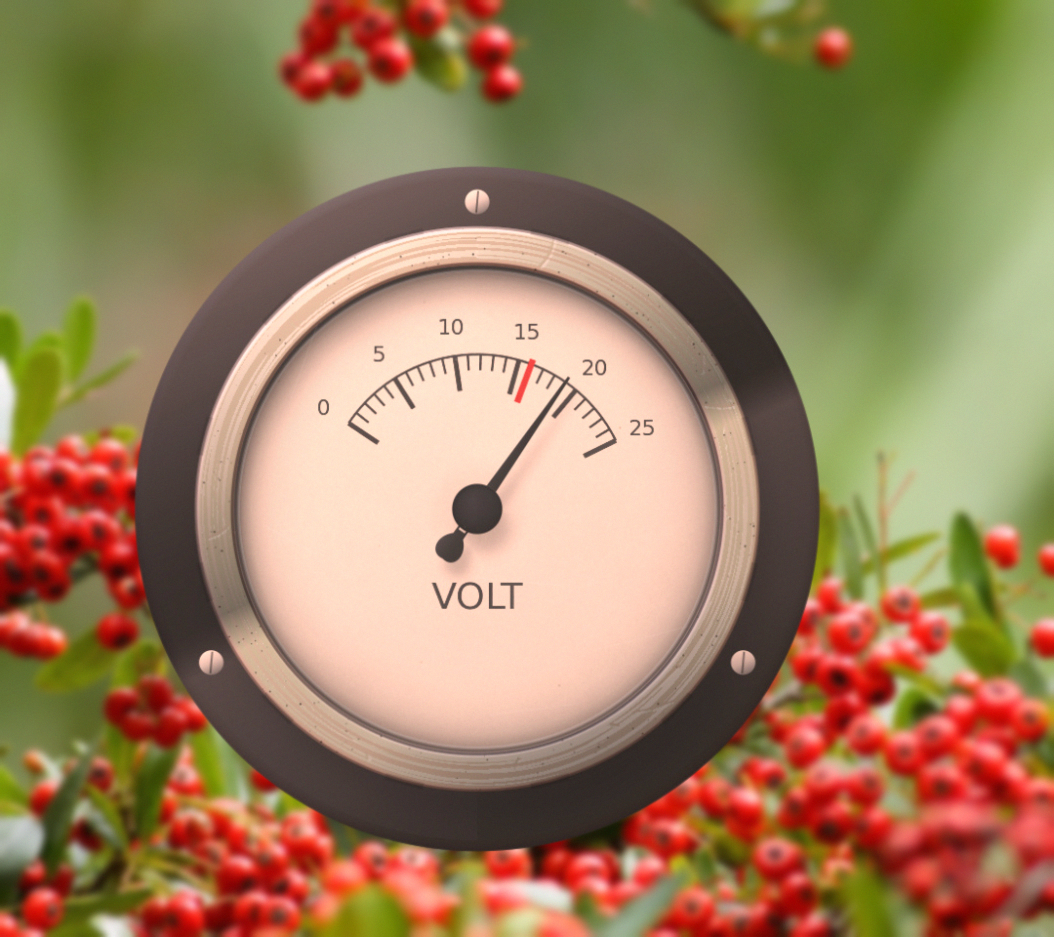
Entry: 19V
